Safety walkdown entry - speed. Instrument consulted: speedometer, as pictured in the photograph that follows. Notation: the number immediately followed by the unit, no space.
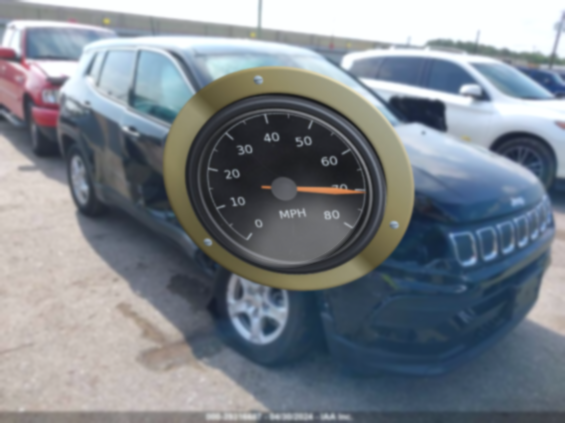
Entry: 70mph
